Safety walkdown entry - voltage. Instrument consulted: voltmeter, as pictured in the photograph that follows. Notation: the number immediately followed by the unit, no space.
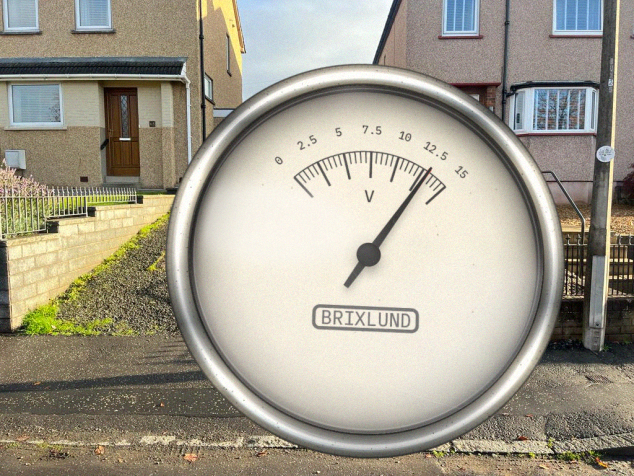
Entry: 13V
